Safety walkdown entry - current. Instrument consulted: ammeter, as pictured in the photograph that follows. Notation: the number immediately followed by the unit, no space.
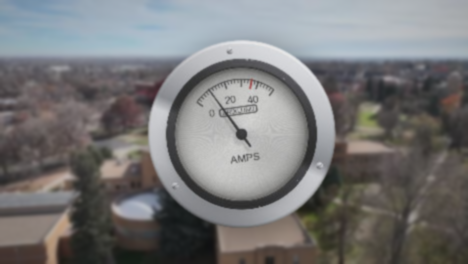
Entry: 10A
